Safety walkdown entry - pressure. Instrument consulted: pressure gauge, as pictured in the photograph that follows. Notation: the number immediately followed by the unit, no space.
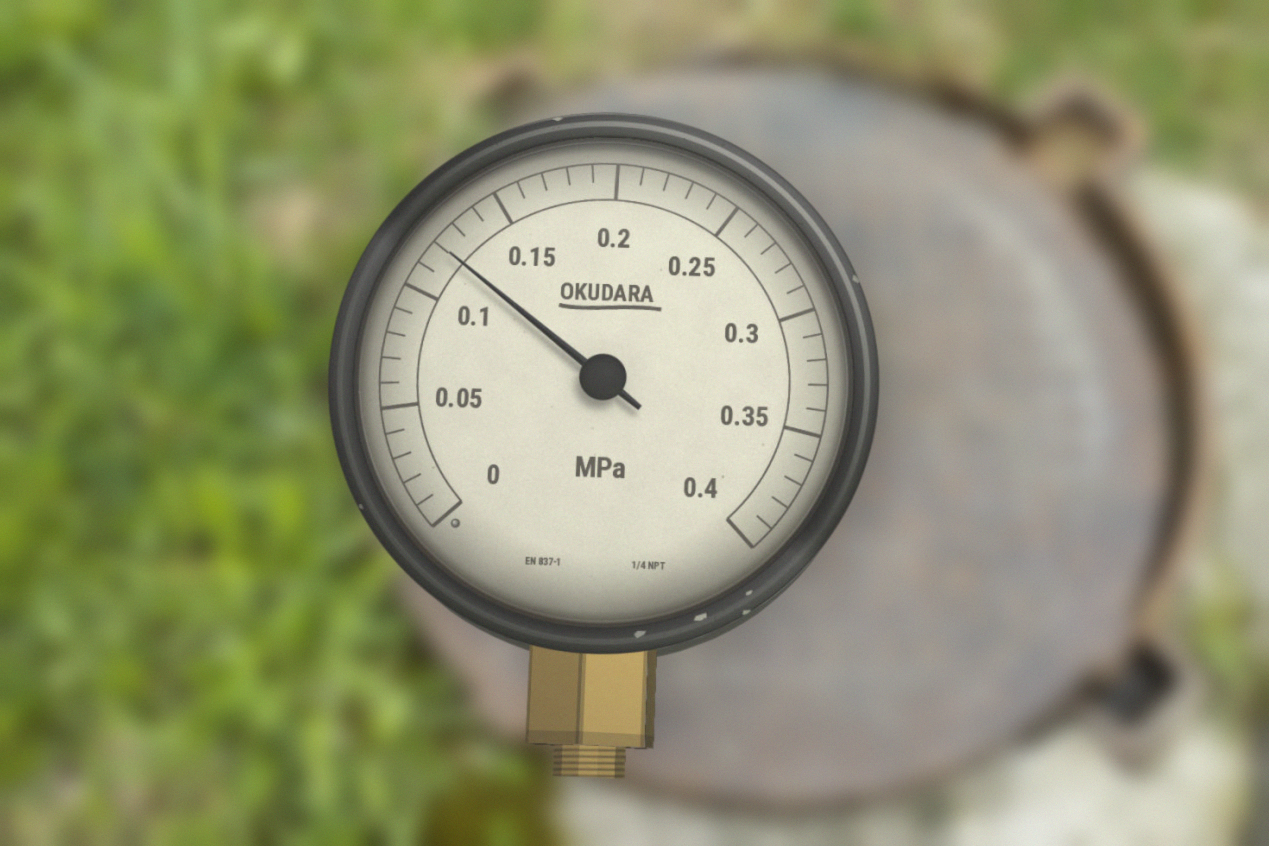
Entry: 0.12MPa
